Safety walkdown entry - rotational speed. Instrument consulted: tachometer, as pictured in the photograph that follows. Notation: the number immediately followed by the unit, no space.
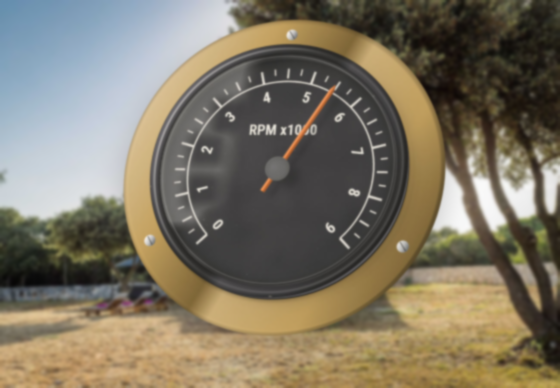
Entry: 5500rpm
